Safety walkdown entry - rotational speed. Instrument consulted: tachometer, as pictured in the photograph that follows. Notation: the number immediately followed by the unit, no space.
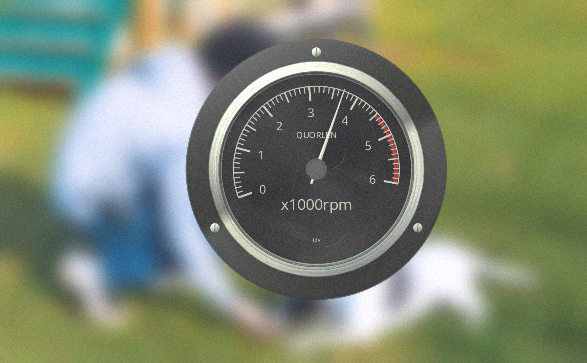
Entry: 3700rpm
